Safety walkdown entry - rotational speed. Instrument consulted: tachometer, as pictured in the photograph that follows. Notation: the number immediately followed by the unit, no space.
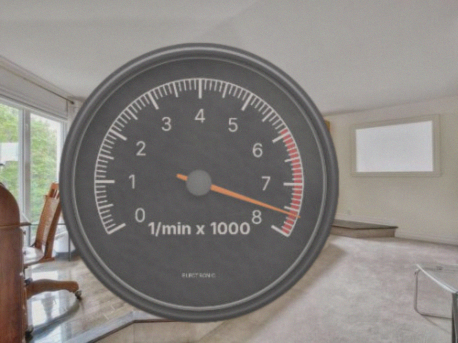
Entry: 7600rpm
